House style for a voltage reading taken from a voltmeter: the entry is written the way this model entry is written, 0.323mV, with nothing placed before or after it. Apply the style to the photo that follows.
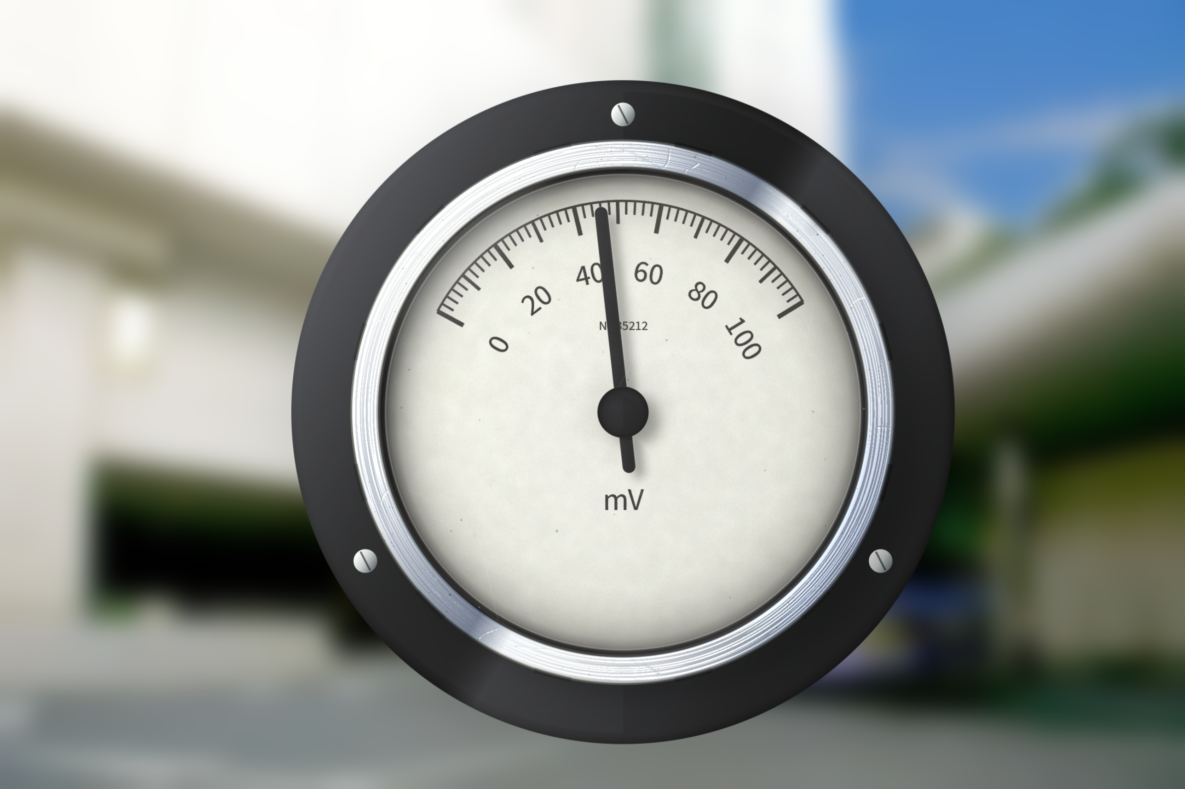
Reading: 46mV
